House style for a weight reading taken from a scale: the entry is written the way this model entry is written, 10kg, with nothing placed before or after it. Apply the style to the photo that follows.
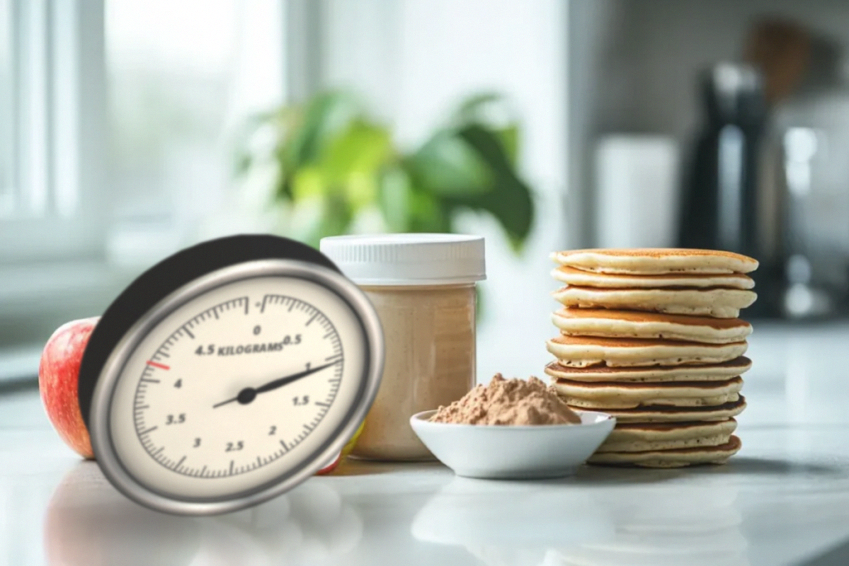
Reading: 1kg
